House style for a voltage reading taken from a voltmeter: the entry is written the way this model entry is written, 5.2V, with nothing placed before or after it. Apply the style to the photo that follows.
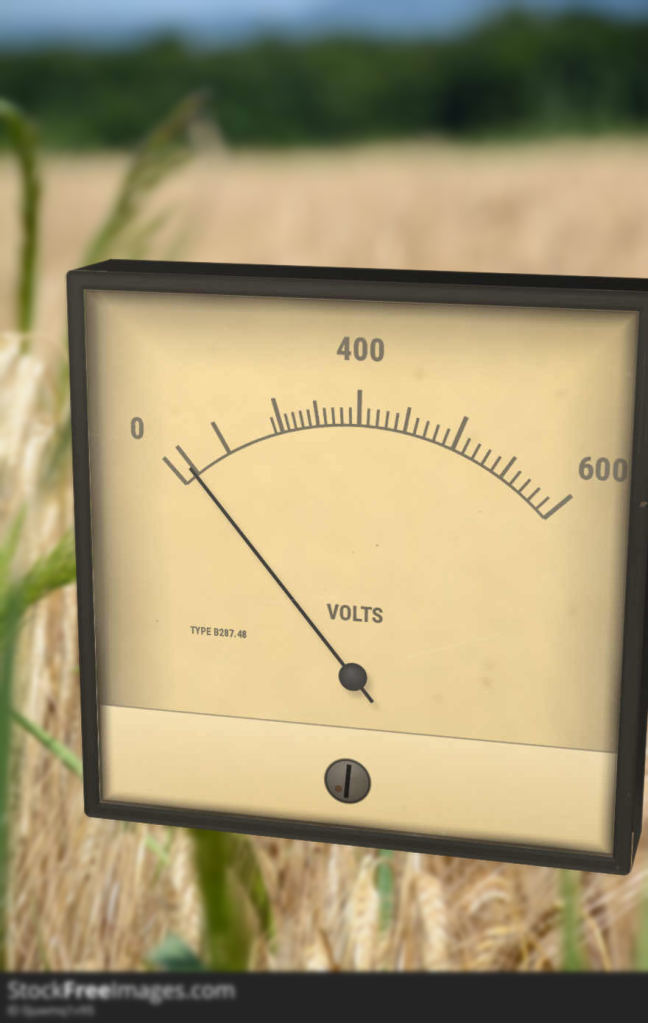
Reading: 100V
